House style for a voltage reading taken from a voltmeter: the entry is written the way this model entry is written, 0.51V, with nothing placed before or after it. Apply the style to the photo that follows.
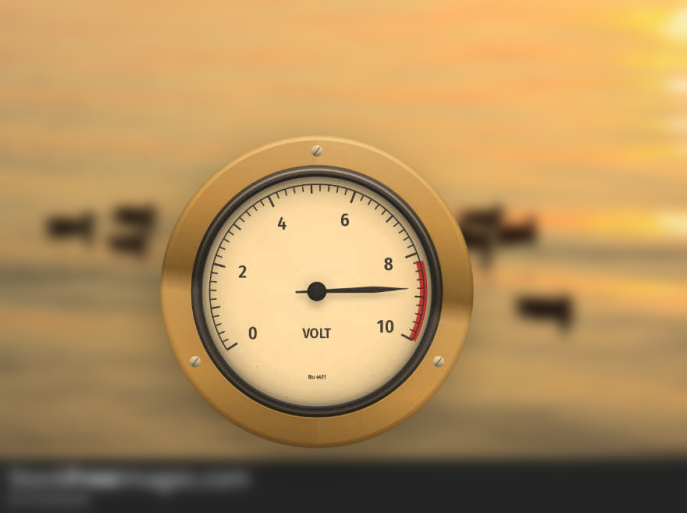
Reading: 8.8V
